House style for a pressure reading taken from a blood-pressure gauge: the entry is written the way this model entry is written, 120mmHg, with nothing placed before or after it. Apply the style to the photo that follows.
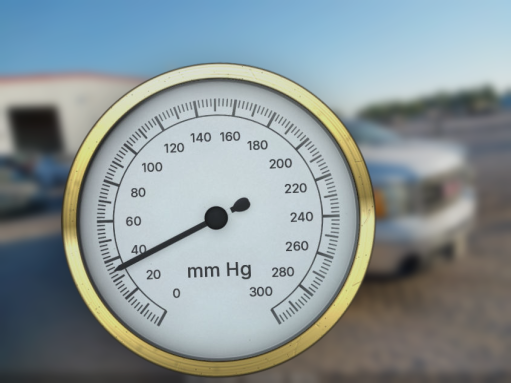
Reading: 34mmHg
